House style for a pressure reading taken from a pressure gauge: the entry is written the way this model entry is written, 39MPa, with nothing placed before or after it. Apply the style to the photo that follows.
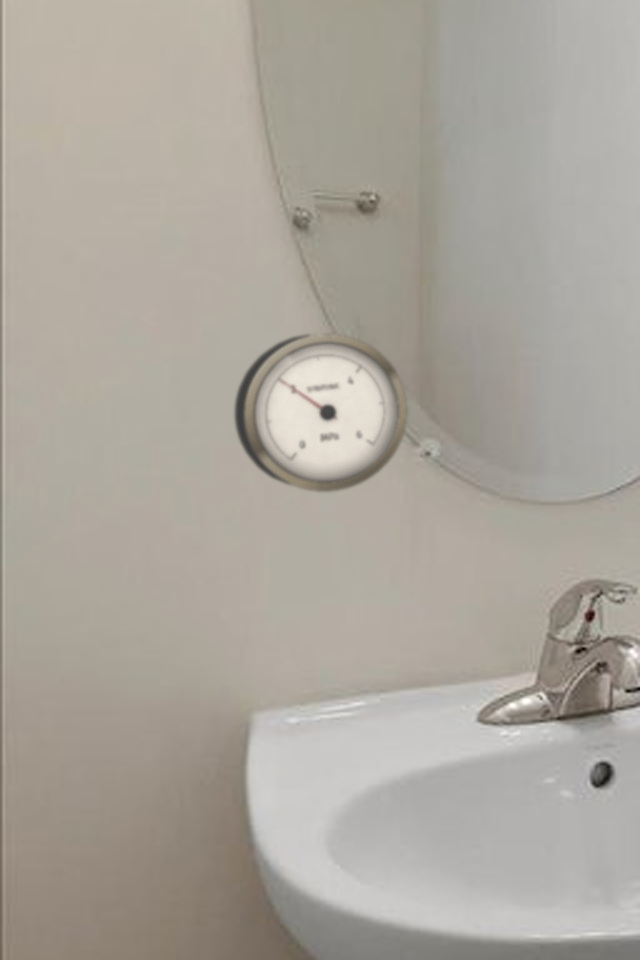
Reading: 2MPa
